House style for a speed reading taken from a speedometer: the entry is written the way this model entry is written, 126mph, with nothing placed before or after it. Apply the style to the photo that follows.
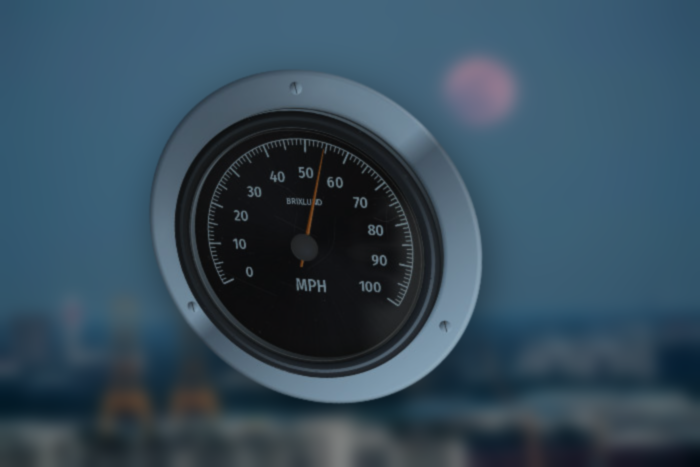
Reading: 55mph
